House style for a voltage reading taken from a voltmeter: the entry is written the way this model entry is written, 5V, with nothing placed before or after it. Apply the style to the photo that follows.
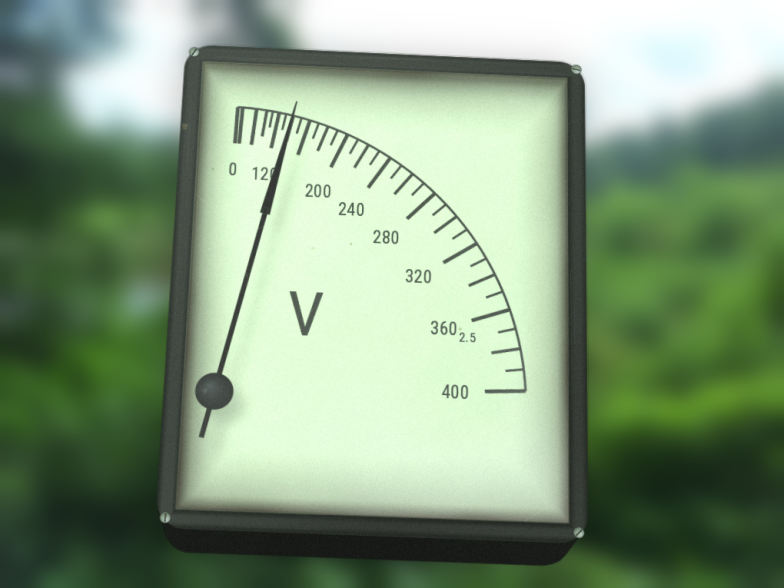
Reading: 140V
